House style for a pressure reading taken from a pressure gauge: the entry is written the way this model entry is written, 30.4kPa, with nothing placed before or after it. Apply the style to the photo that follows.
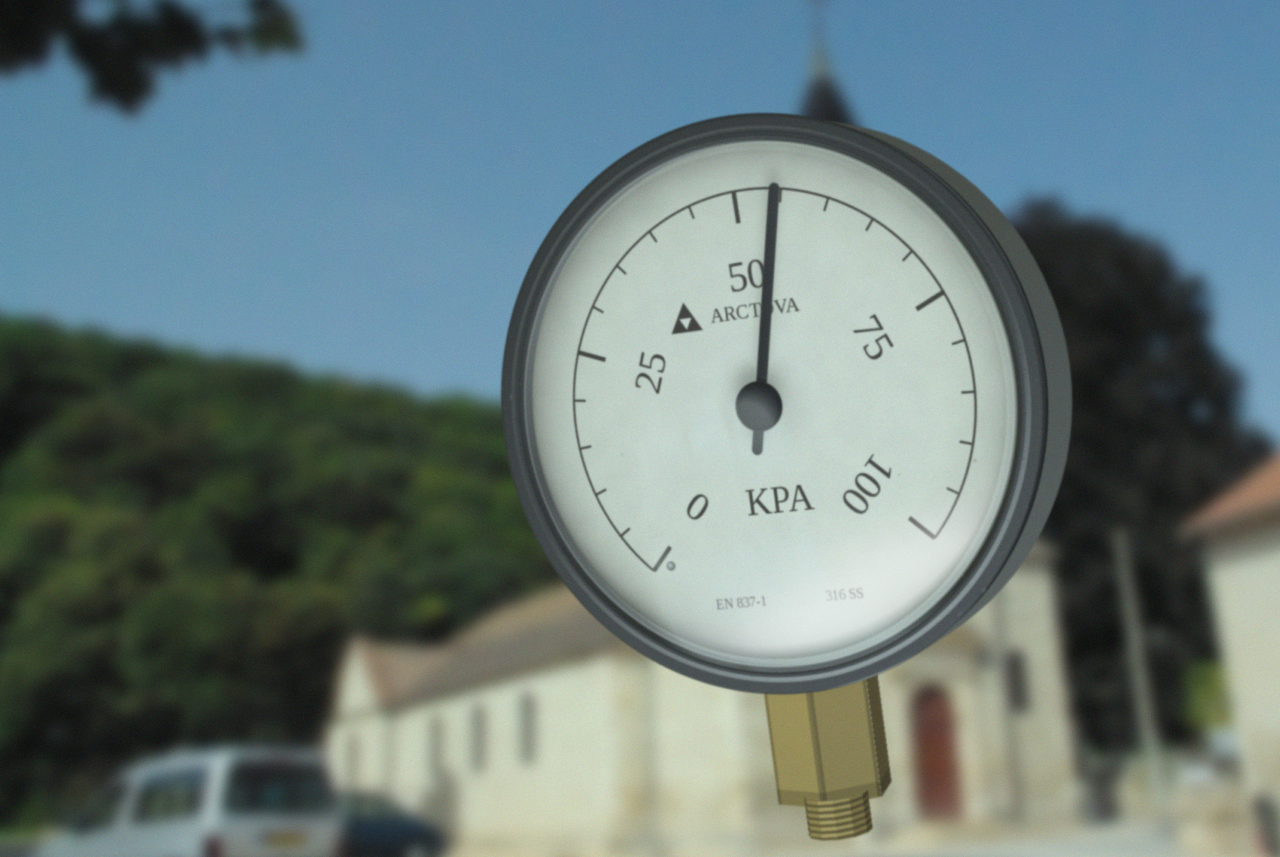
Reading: 55kPa
